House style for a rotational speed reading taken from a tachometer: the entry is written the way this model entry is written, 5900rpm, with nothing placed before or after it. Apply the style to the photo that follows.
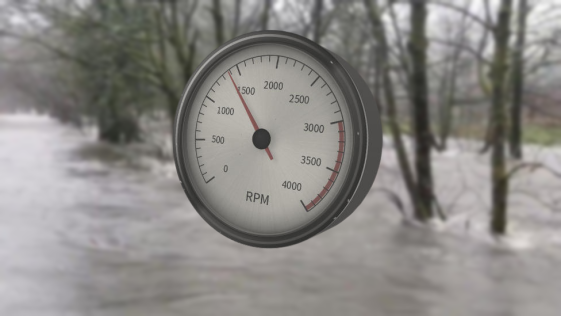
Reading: 1400rpm
